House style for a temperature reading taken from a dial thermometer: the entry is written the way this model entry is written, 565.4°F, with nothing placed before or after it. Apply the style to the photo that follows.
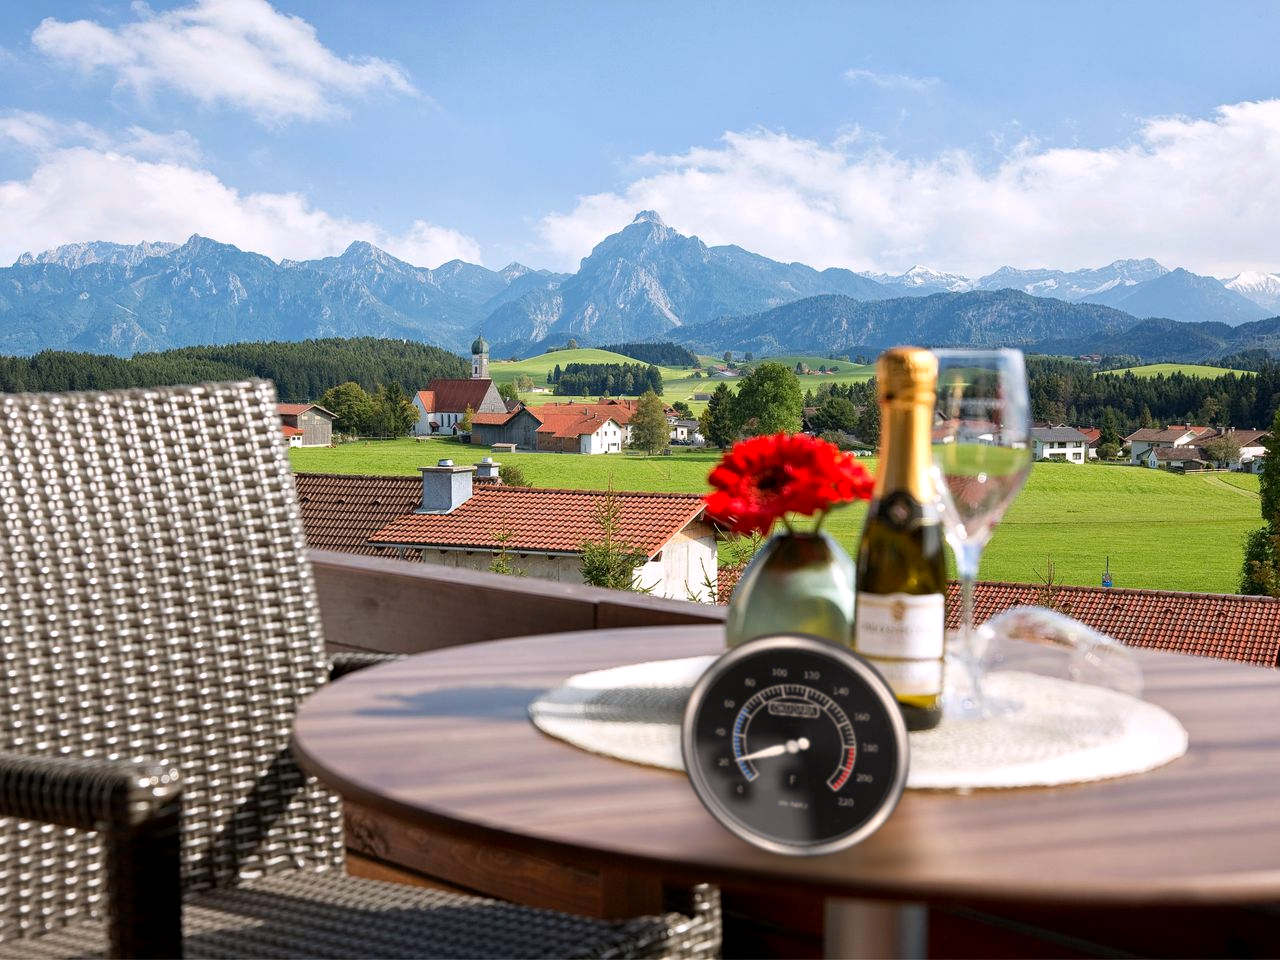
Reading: 20°F
